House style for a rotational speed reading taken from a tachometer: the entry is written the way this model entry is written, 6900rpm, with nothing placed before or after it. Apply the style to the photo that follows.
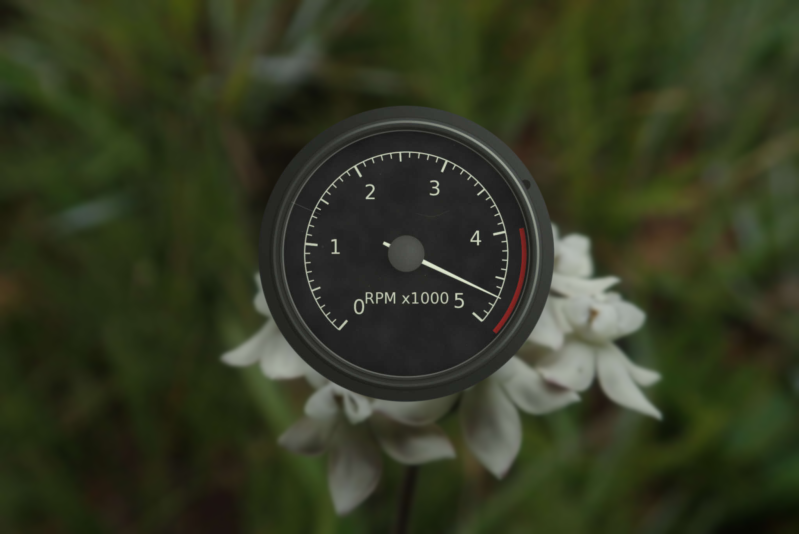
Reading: 4700rpm
